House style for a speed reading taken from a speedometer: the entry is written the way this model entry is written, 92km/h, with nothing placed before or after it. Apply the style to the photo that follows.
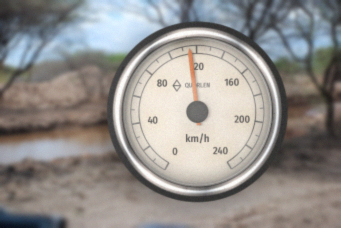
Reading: 115km/h
